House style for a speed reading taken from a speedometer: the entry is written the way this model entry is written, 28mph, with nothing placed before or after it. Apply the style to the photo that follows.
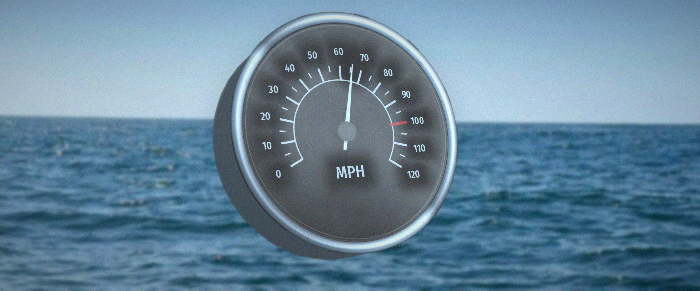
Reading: 65mph
